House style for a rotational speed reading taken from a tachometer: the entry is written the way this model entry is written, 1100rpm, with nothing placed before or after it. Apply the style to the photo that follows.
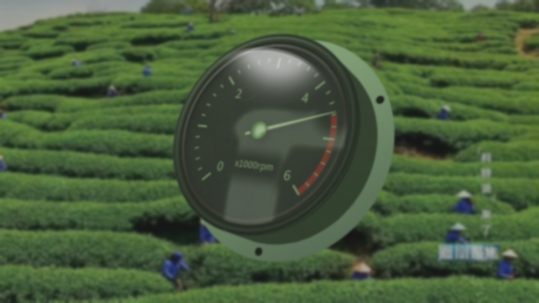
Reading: 4600rpm
